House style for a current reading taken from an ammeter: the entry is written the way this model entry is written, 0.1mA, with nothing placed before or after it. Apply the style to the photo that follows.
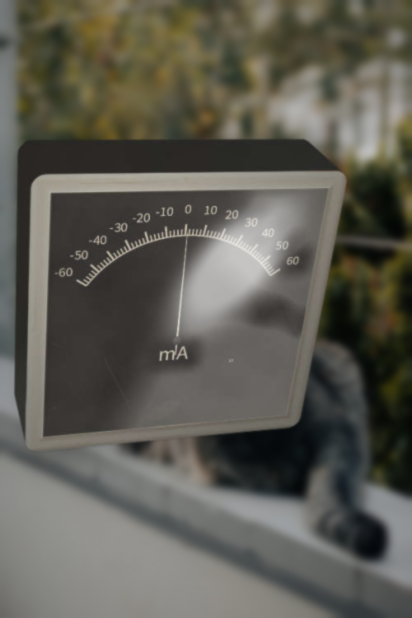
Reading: 0mA
